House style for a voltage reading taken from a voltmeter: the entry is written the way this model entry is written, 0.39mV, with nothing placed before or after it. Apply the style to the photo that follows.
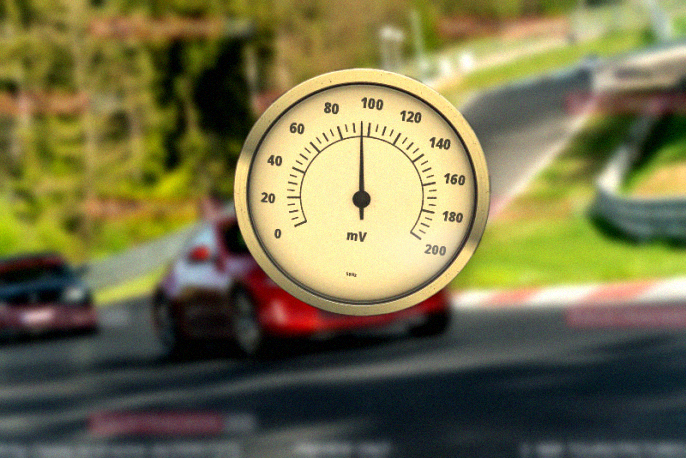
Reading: 95mV
